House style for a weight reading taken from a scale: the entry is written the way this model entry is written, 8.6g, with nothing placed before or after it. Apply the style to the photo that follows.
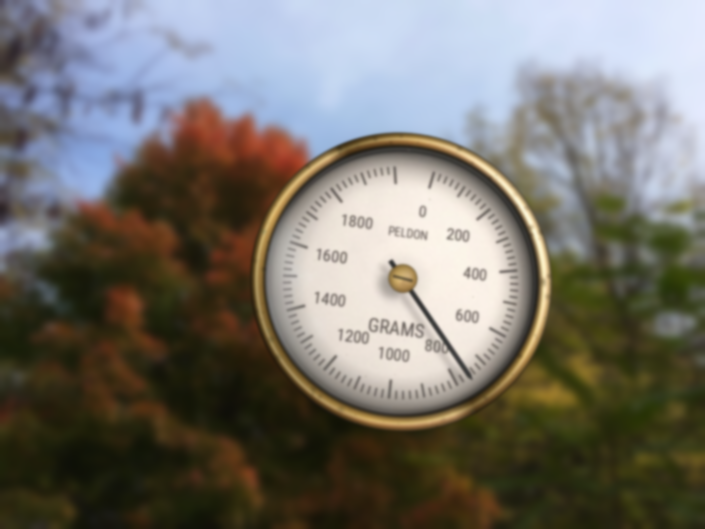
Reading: 760g
